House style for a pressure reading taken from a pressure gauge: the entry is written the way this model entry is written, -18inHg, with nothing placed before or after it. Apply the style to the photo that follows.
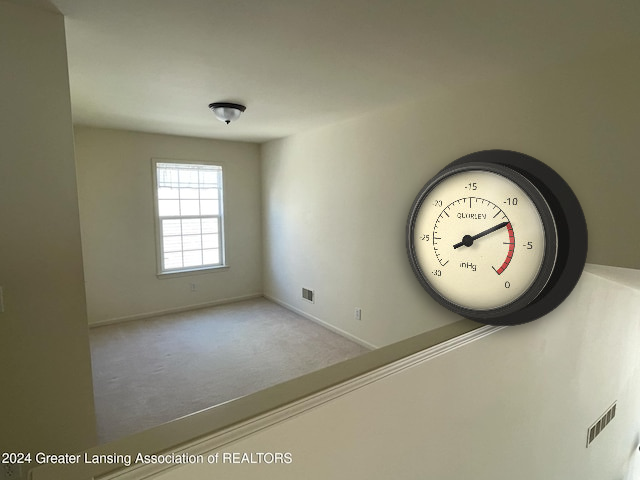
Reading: -8inHg
